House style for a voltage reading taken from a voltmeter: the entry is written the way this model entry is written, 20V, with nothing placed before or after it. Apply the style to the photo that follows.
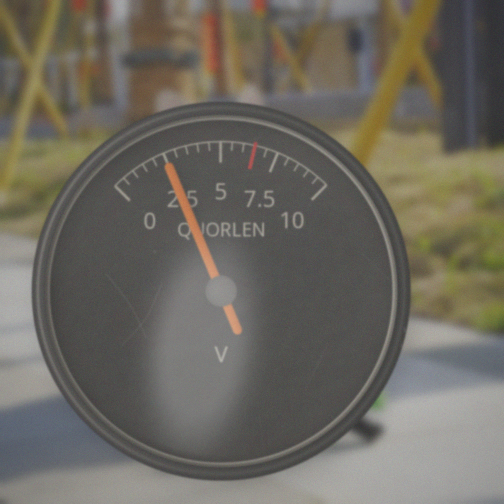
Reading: 2.5V
